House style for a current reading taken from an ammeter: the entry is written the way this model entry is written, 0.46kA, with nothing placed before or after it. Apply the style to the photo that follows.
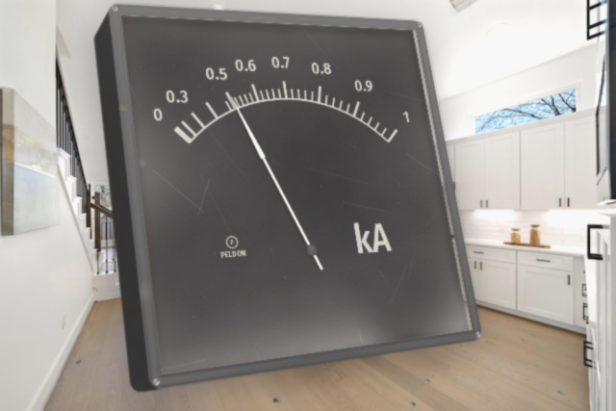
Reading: 0.5kA
